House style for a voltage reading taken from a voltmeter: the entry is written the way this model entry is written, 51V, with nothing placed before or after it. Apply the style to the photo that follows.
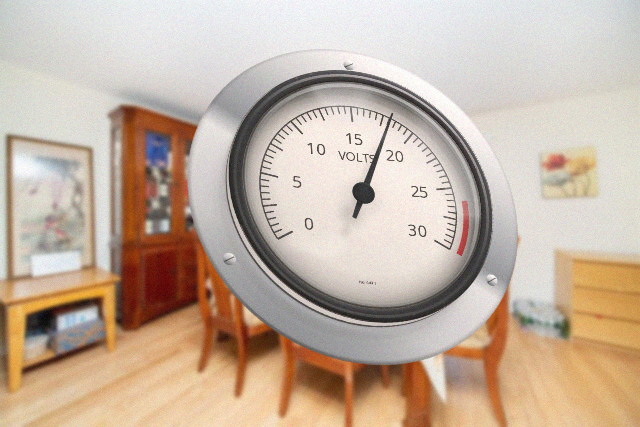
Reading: 18V
